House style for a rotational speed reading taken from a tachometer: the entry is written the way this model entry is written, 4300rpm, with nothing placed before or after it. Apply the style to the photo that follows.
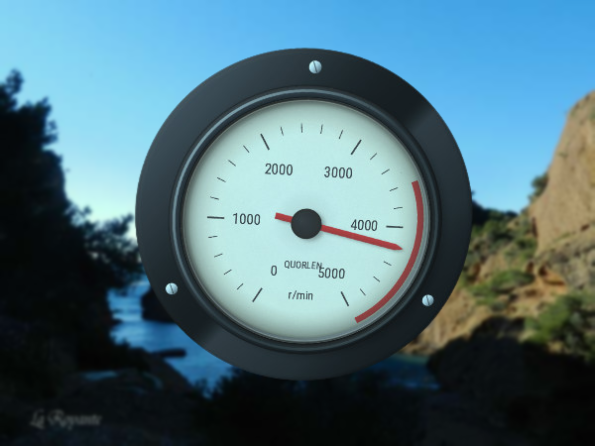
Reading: 4200rpm
